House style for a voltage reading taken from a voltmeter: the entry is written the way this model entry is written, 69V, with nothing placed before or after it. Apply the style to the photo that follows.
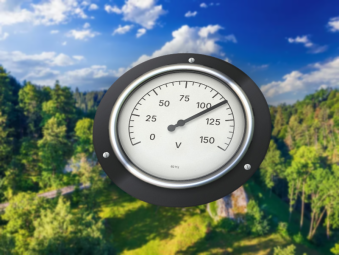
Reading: 110V
